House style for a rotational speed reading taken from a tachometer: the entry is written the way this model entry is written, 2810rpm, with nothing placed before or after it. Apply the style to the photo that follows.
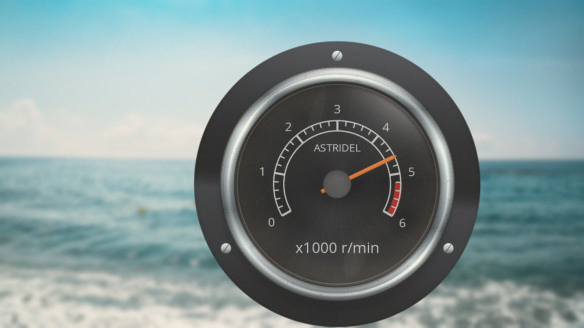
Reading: 4600rpm
